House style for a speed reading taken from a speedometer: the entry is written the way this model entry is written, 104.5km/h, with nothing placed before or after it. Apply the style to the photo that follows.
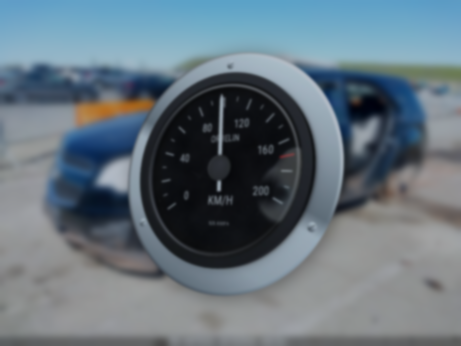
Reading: 100km/h
